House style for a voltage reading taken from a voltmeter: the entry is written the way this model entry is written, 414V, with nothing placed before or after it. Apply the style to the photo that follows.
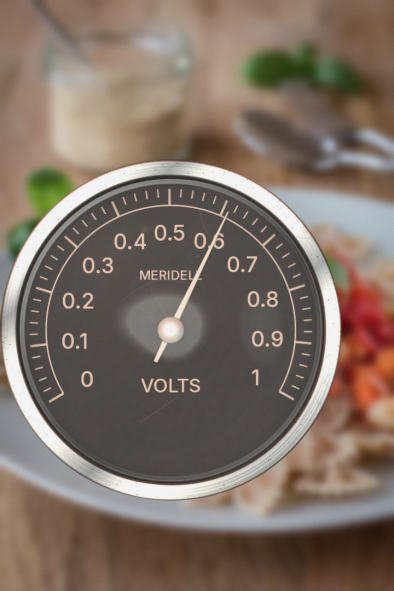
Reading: 0.61V
